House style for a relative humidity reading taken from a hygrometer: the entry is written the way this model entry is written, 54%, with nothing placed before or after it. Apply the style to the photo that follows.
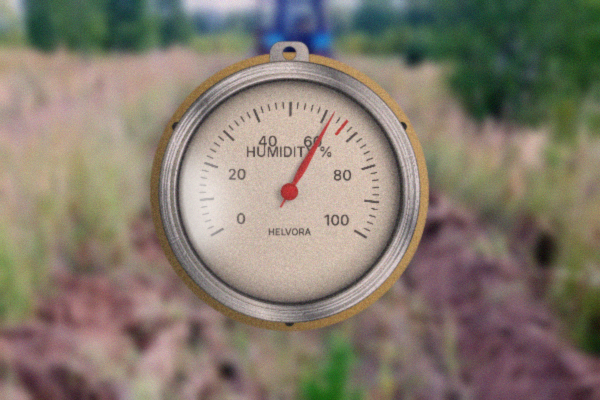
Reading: 62%
